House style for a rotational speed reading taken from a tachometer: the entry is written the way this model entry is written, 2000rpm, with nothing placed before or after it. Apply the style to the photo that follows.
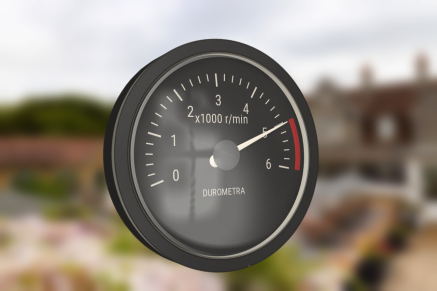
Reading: 5000rpm
